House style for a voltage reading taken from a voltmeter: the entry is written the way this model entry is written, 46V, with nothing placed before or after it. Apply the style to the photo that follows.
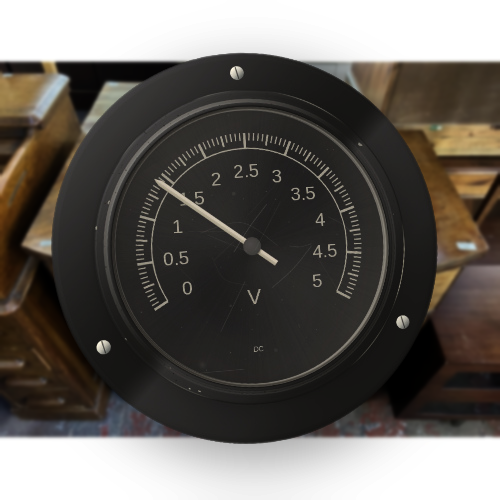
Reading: 1.4V
